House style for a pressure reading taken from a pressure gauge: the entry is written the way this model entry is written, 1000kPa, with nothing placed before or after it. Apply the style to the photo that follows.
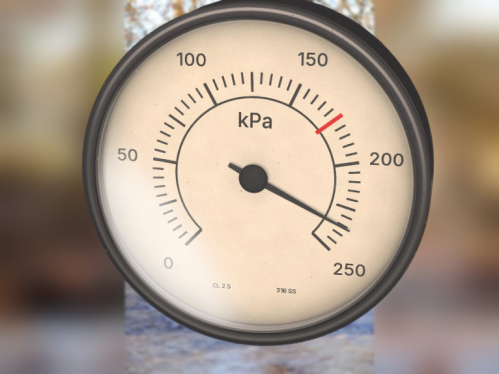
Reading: 235kPa
